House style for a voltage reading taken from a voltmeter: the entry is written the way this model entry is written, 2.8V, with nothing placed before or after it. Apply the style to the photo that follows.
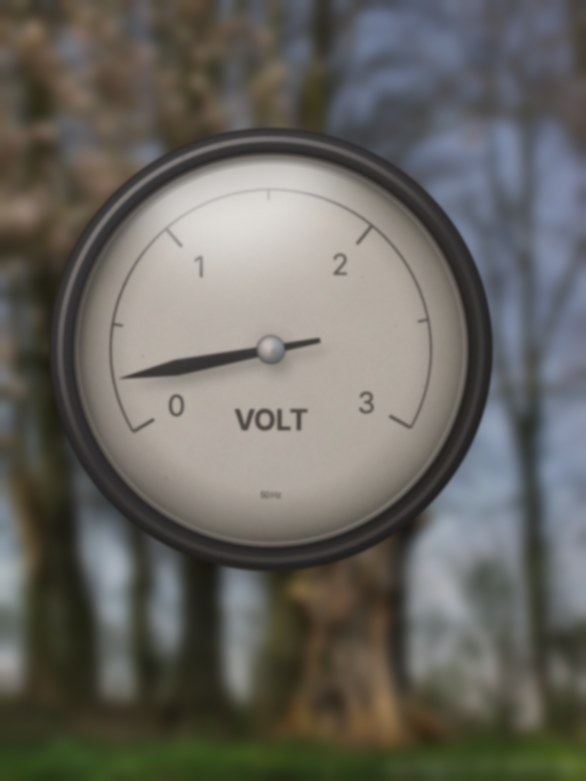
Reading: 0.25V
